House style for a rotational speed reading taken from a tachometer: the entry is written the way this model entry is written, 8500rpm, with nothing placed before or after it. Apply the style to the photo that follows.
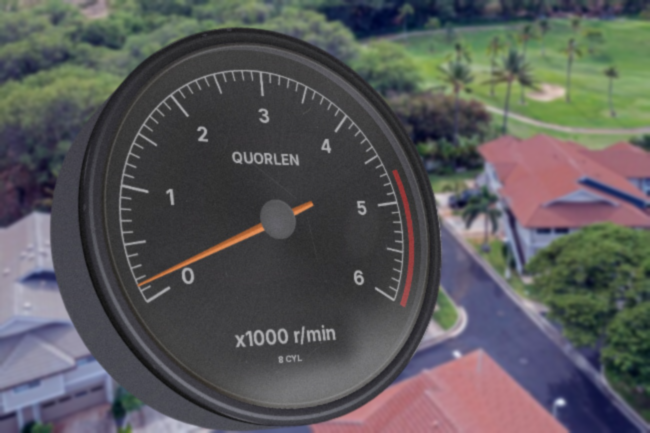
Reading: 150rpm
